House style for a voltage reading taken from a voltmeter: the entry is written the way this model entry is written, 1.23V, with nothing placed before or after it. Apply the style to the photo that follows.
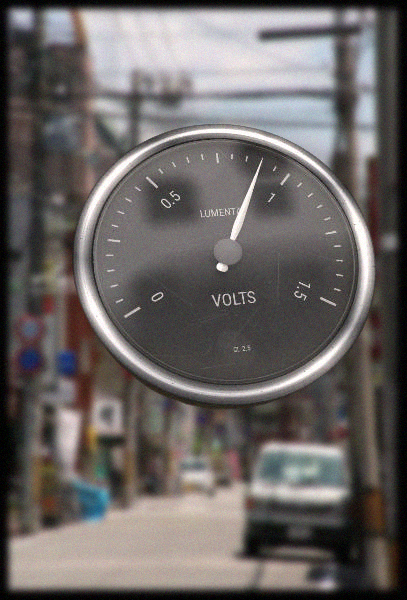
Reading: 0.9V
